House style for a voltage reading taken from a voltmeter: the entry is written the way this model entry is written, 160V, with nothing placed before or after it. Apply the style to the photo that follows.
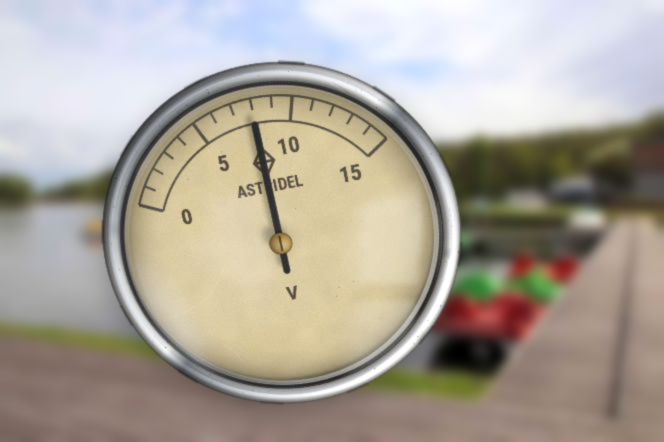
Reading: 8V
